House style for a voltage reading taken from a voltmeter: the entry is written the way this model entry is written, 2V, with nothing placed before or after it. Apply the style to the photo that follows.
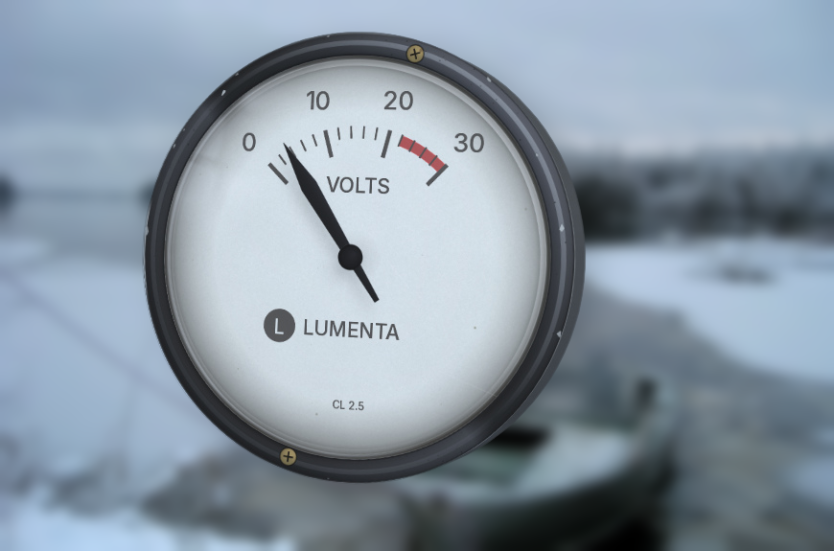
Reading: 4V
